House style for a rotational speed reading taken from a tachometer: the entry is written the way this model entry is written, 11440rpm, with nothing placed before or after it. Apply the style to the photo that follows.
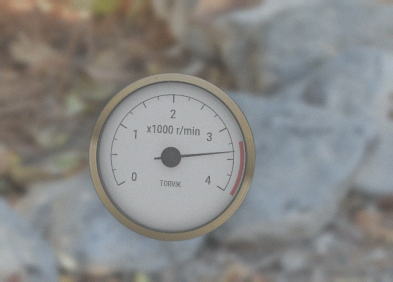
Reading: 3375rpm
